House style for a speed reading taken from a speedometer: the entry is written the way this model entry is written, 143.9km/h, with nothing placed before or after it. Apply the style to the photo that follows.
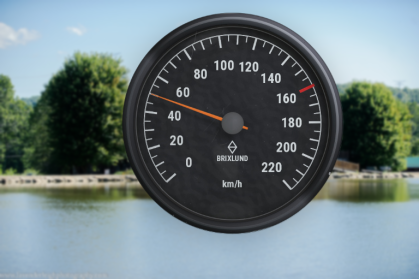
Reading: 50km/h
